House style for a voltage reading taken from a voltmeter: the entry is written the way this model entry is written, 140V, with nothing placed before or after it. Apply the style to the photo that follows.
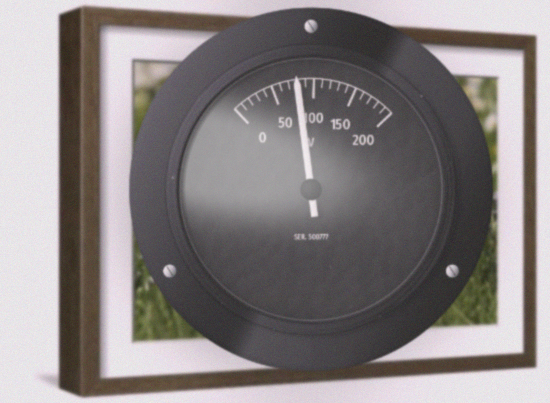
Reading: 80V
